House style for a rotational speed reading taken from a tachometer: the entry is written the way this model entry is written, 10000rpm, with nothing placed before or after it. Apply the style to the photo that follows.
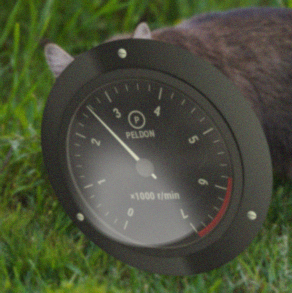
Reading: 2600rpm
